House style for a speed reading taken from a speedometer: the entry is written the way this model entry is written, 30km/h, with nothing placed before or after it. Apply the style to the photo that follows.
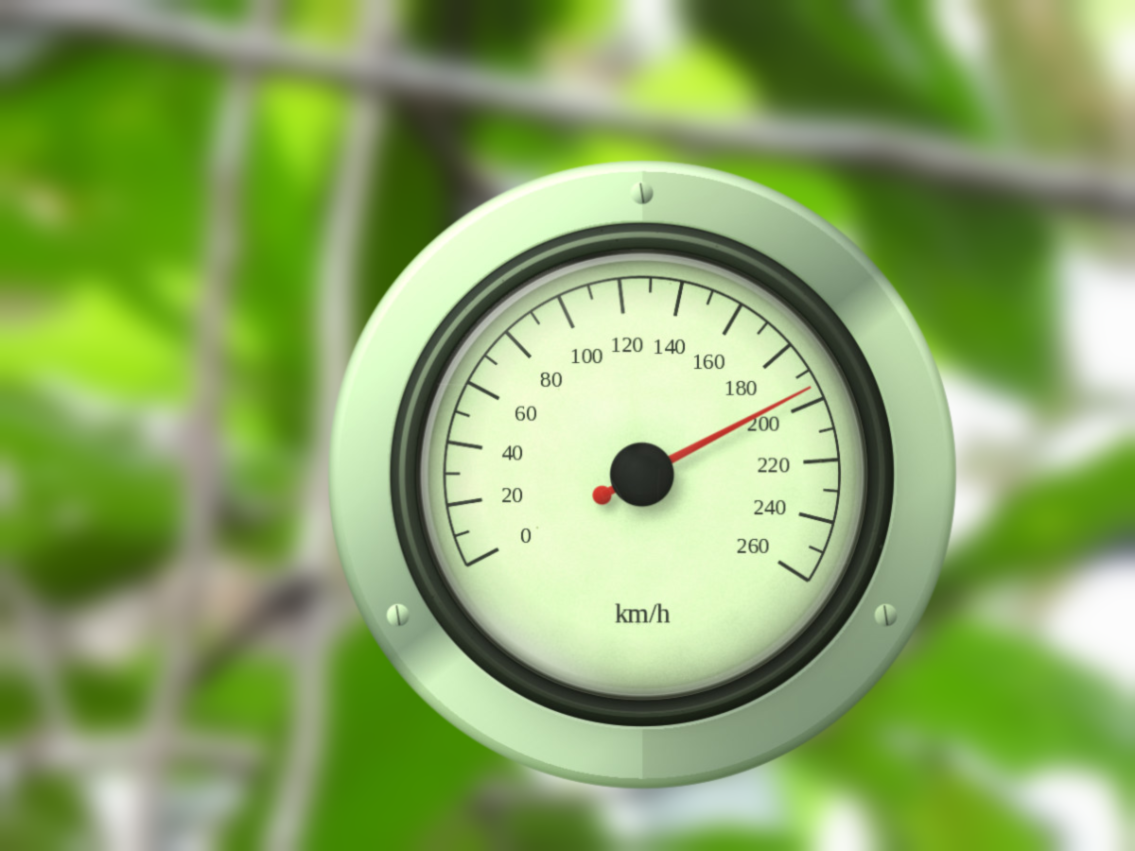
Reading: 195km/h
